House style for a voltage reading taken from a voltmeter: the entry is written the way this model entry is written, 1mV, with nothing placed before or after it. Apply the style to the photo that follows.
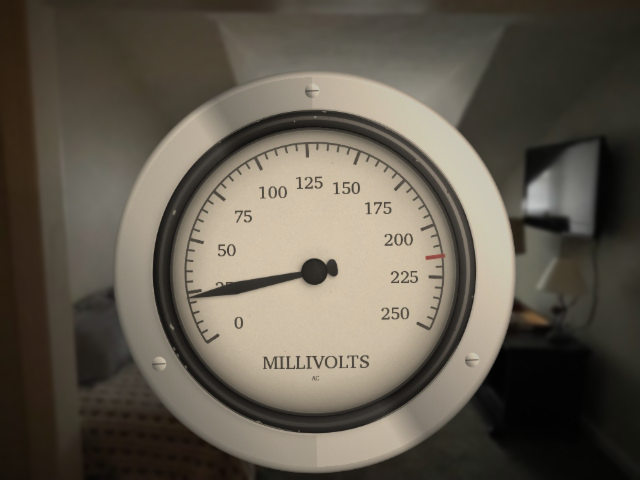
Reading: 22.5mV
